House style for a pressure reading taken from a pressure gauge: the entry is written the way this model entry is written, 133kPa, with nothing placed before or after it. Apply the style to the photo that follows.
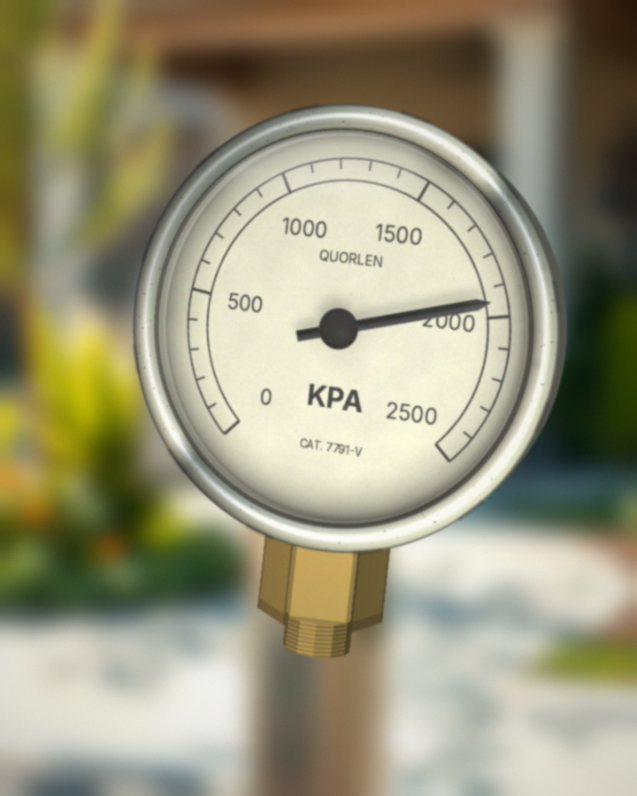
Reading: 1950kPa
